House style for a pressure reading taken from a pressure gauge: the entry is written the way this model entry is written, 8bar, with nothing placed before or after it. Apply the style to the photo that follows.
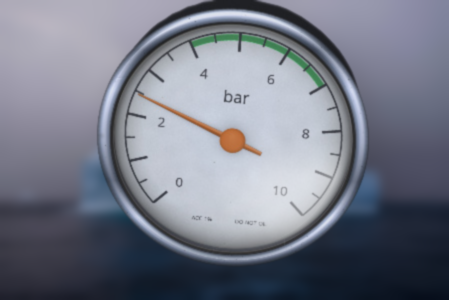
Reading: 2.5bar
